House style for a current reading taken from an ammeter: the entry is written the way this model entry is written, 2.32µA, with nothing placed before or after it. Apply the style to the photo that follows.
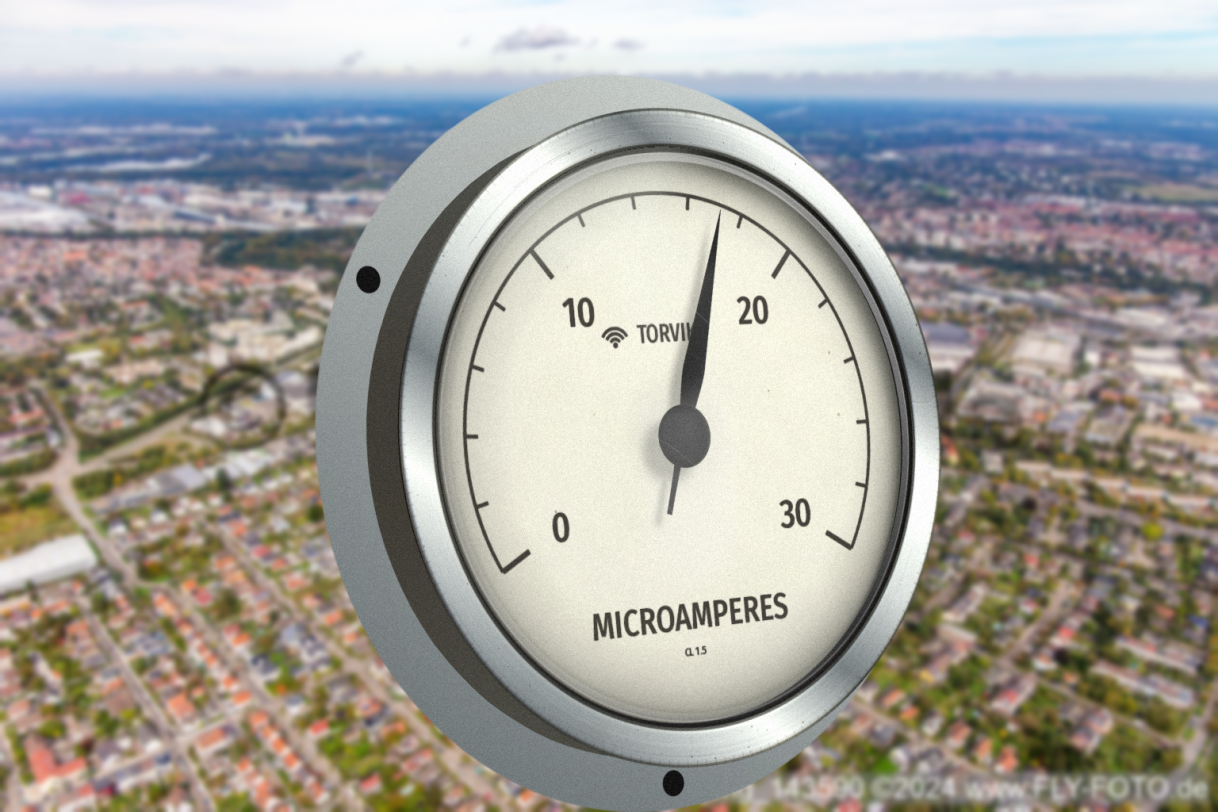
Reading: 17µA
